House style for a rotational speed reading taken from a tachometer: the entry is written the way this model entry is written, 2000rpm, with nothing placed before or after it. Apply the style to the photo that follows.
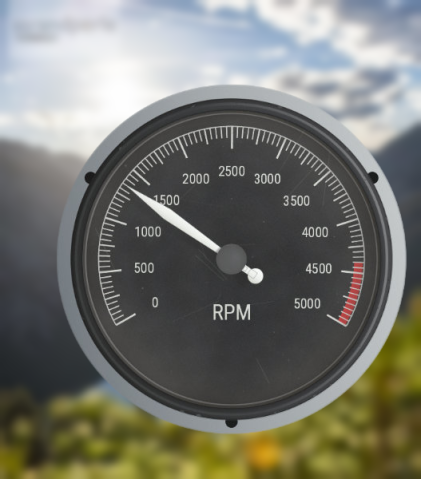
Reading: 1350rpm
